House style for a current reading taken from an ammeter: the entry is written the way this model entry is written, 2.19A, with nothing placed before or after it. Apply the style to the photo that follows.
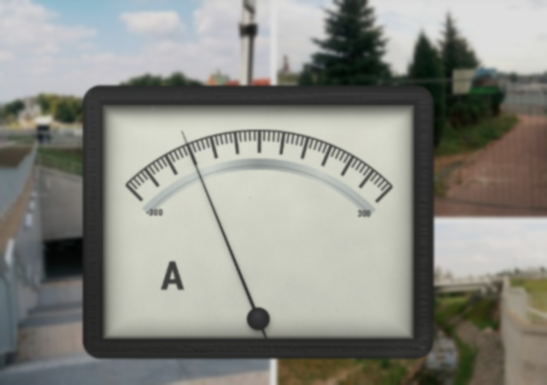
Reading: -150A
